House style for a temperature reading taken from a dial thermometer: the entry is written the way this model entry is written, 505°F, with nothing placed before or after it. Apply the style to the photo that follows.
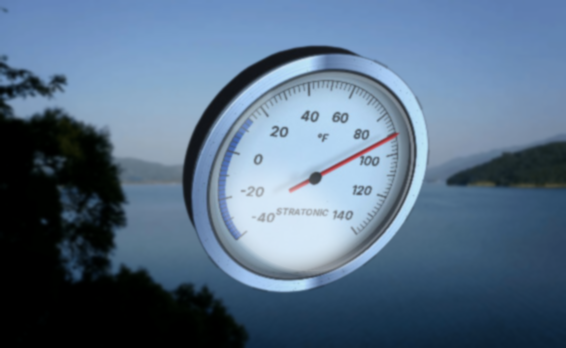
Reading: 90°F
